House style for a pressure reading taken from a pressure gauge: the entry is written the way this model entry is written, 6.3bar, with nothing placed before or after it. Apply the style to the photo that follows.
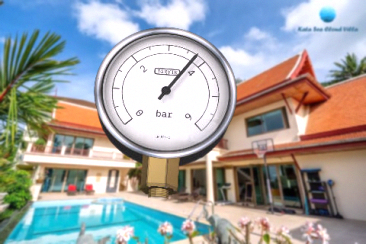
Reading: 3.75bar
